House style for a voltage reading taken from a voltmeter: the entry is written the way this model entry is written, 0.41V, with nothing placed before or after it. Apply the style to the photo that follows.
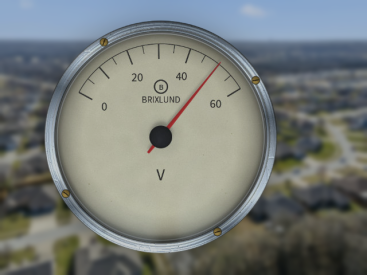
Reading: 50V
